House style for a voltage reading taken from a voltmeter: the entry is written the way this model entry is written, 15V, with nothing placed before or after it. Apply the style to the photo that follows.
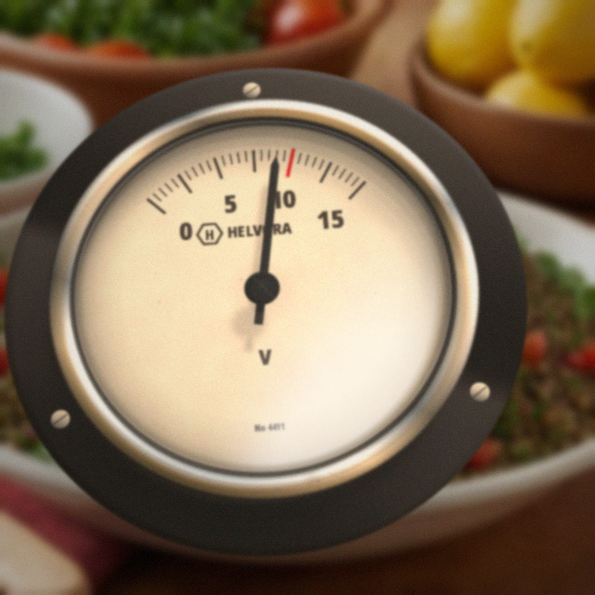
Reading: 9V
